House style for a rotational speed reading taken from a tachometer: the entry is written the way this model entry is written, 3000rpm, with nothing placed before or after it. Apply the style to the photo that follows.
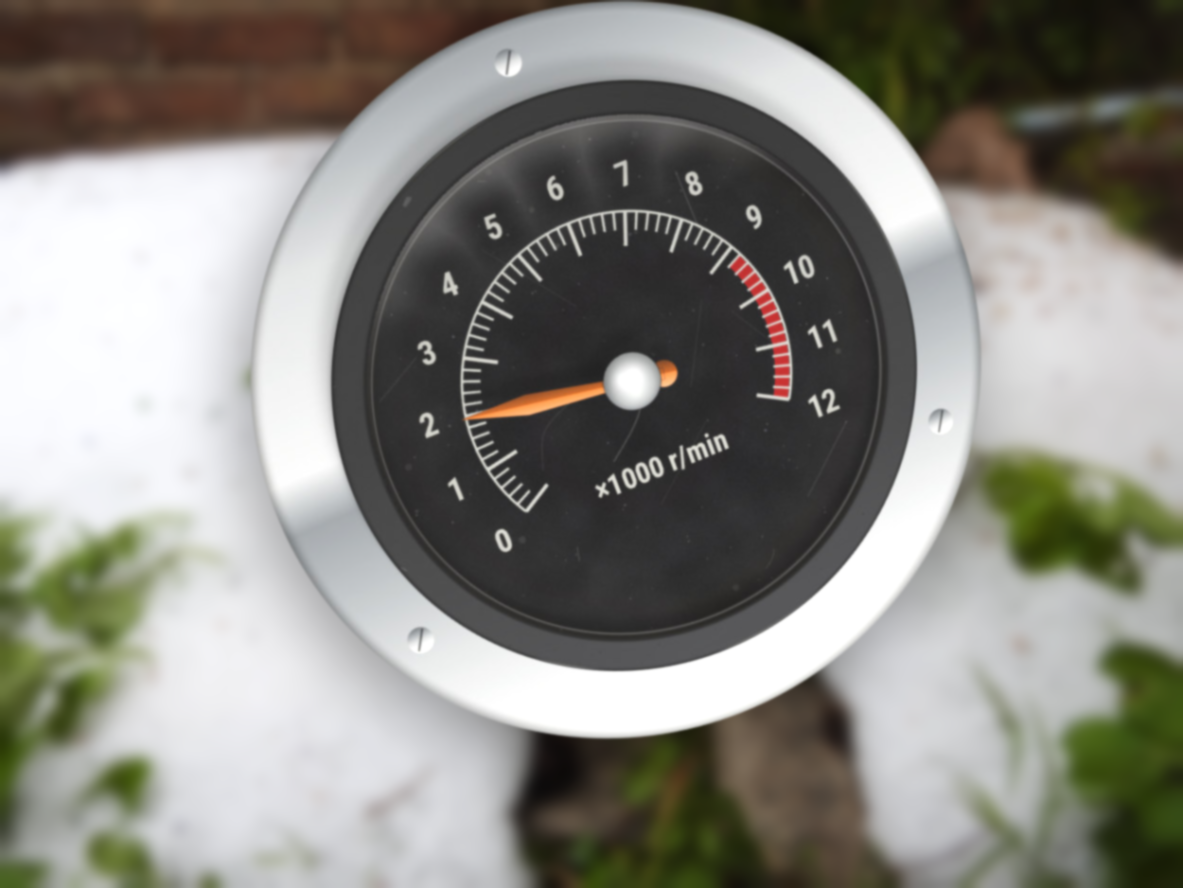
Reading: 2000rpm
